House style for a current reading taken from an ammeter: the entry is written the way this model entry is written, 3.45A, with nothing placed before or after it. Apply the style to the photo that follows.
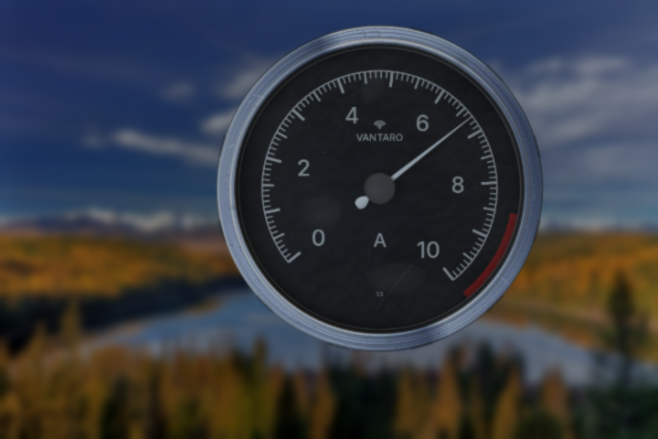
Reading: 6.7A
